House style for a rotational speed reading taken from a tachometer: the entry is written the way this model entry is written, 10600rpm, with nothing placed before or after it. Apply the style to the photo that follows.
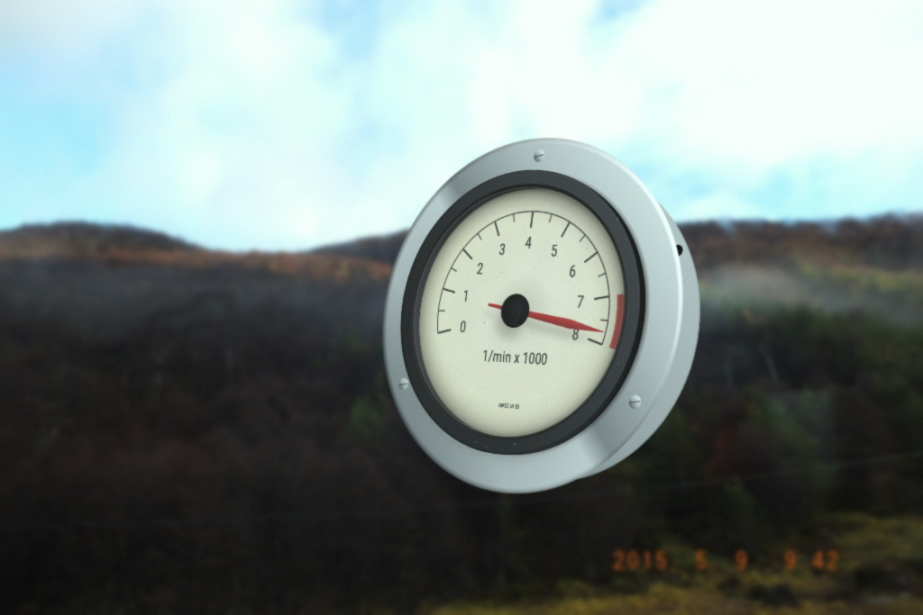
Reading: 7750rpm
